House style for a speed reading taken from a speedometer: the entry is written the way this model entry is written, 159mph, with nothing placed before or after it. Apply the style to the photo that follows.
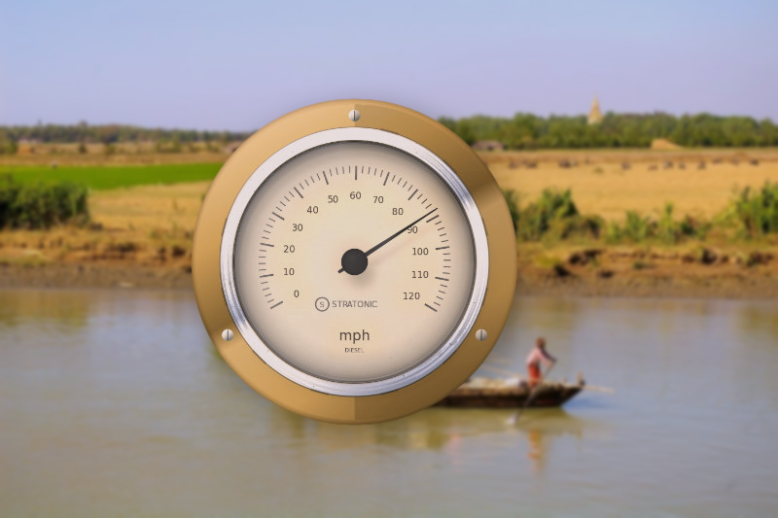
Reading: 88mph
